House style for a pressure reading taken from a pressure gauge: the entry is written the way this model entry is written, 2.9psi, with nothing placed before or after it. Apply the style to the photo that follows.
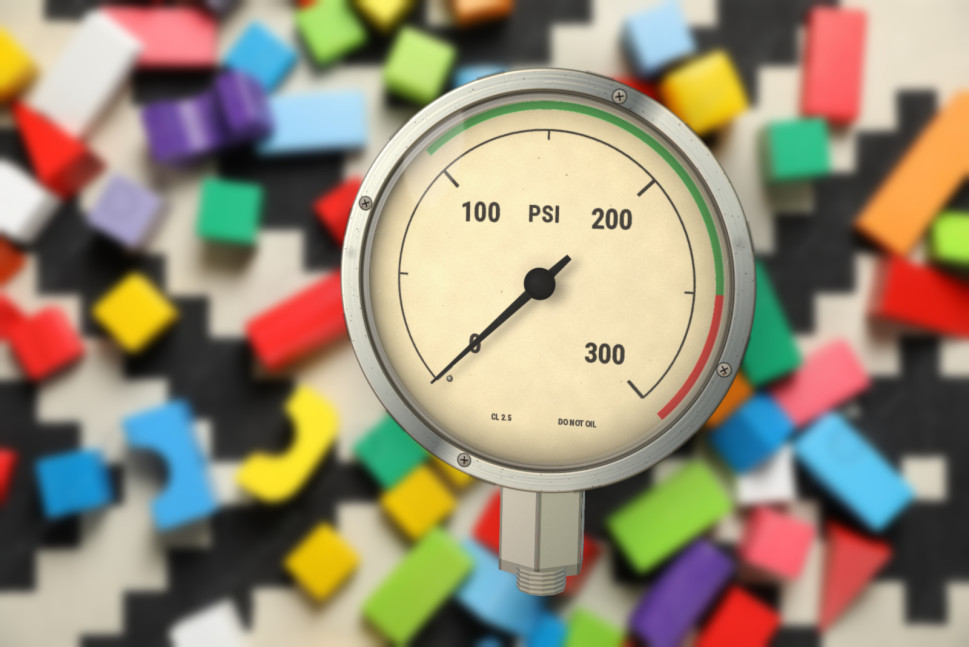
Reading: 0psi
